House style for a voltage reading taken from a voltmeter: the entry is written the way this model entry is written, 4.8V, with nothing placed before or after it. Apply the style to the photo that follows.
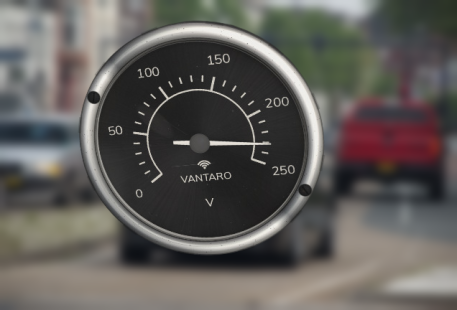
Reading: 230V
